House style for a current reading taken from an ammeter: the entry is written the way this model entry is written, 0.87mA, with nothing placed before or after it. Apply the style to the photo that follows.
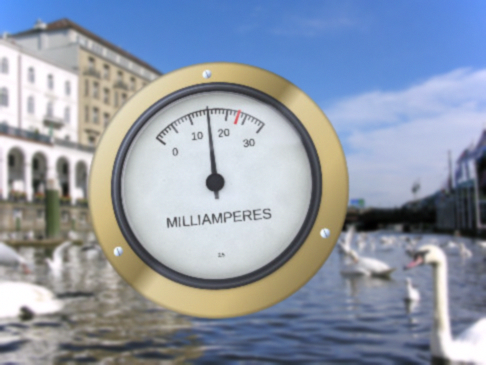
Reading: 15mA
